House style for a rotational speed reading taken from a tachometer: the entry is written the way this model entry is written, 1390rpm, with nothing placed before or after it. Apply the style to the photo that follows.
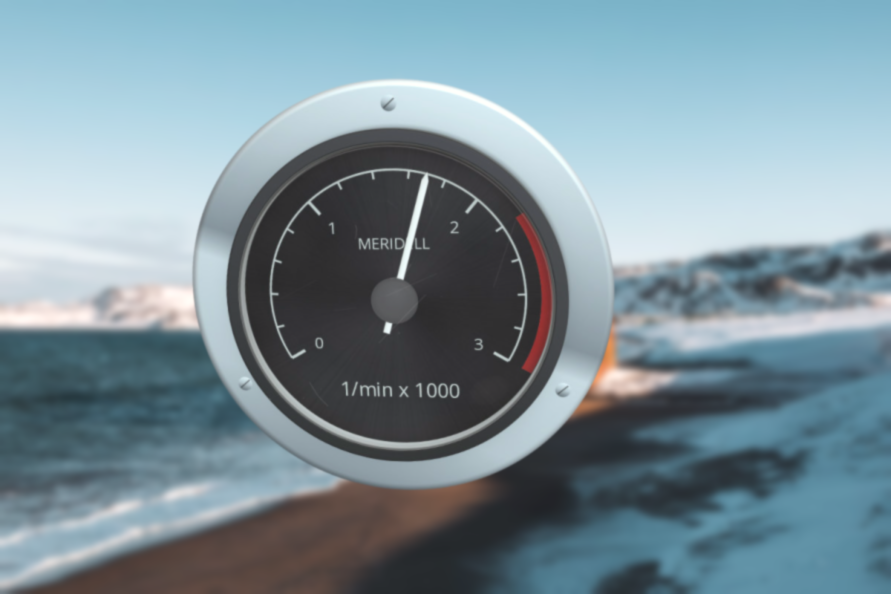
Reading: 1700rpm
